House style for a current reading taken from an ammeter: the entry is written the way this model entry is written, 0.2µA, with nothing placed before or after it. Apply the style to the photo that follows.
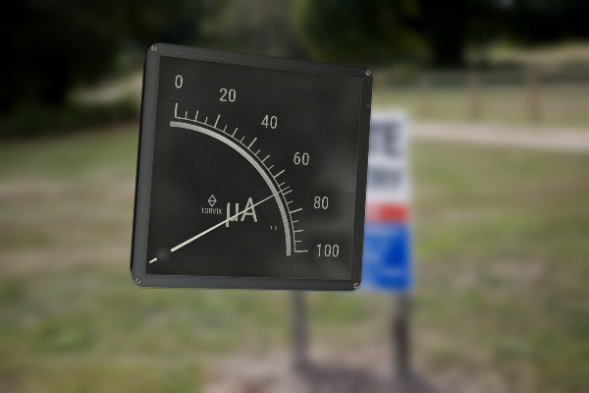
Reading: 67.5µA
